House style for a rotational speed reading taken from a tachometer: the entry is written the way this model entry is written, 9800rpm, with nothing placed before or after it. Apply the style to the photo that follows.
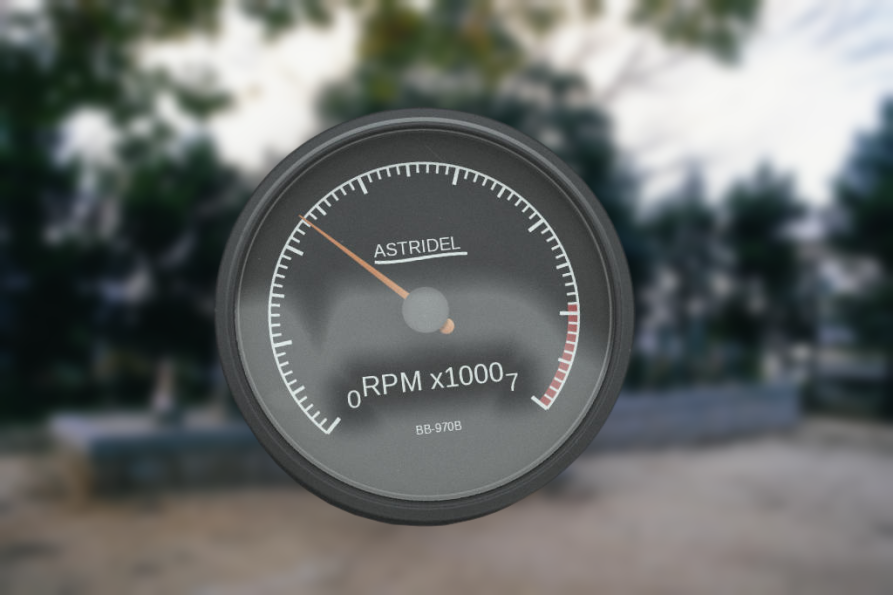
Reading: 2300rpm
